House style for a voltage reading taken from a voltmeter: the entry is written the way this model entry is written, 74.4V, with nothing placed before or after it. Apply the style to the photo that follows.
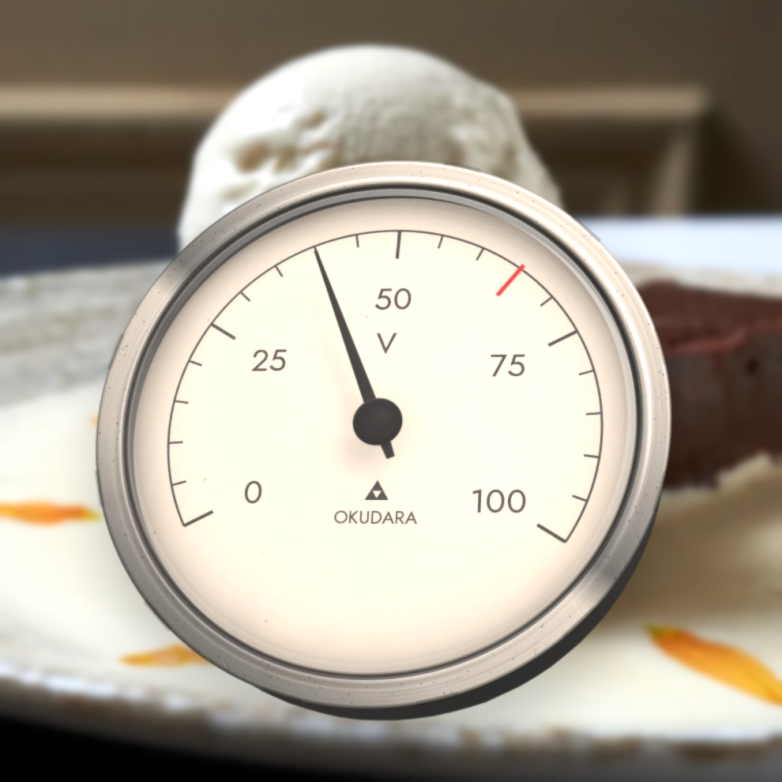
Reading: 40V
